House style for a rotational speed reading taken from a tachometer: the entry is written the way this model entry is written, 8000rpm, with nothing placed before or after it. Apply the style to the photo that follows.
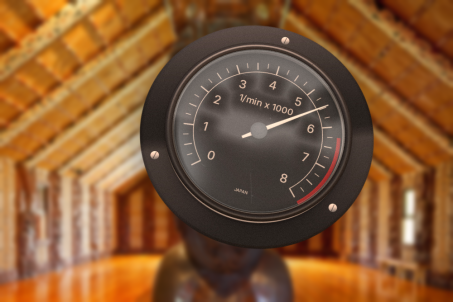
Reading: 5500rpm
